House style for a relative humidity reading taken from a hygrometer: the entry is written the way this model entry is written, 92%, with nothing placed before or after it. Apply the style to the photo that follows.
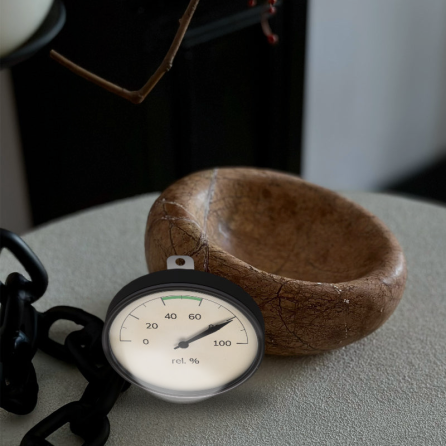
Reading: 80%
